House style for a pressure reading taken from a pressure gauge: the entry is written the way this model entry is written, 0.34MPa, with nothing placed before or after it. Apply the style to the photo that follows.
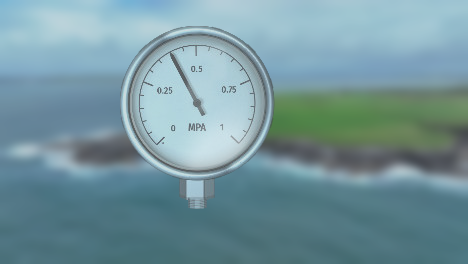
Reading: 0.4MPa
